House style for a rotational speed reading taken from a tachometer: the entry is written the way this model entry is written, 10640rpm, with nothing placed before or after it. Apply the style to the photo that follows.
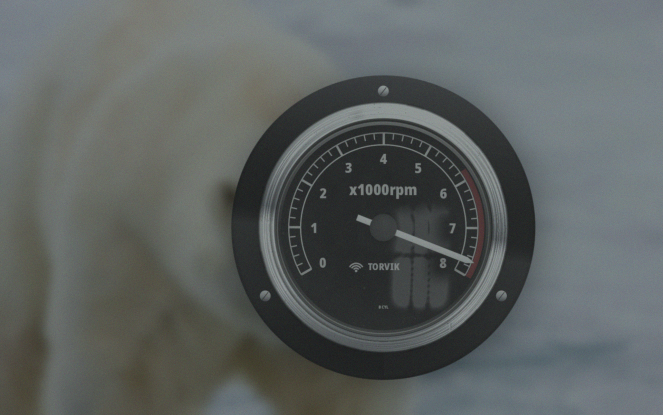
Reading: 7700rpm
